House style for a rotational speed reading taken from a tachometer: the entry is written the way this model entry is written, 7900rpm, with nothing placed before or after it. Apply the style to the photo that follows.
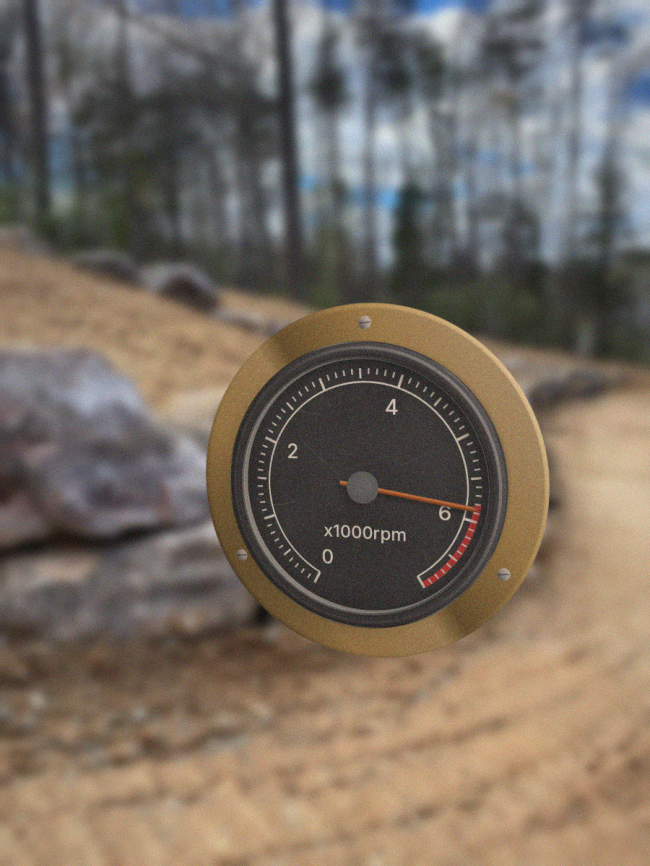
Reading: 5850rpm
